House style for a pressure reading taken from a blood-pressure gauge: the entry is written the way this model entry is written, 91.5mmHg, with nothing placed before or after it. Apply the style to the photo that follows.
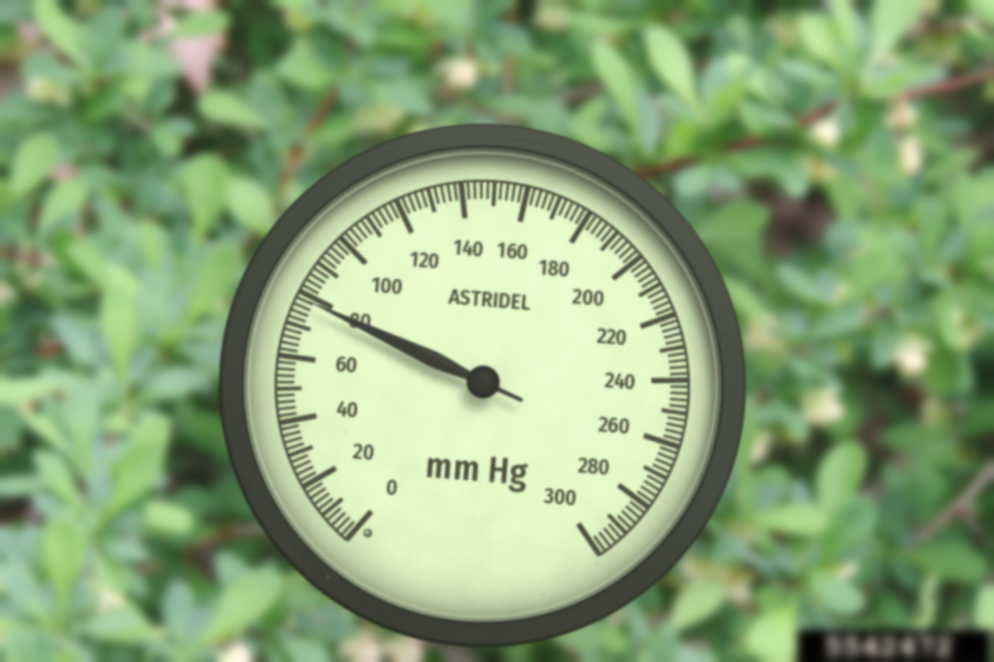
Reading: 78mmHg
